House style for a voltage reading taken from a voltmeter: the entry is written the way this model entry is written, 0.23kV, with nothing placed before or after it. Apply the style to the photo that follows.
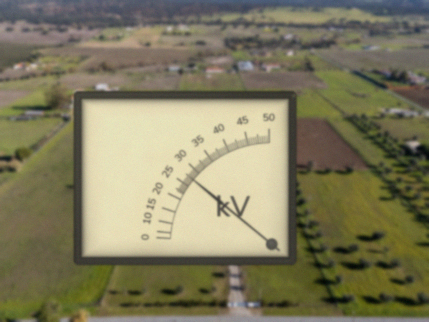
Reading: 27.5kV
